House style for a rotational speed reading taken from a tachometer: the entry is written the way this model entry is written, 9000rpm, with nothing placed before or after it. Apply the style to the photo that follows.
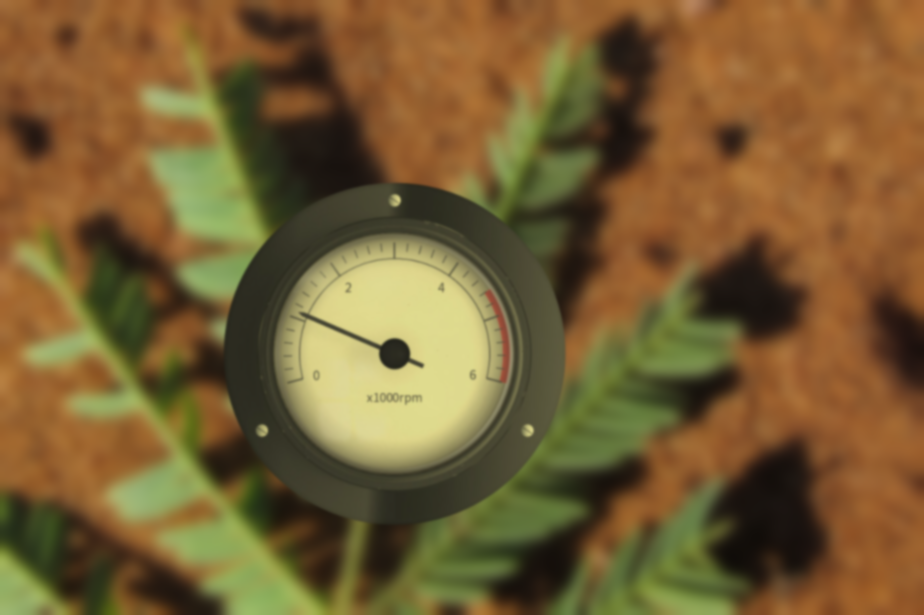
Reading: 1100rpm
